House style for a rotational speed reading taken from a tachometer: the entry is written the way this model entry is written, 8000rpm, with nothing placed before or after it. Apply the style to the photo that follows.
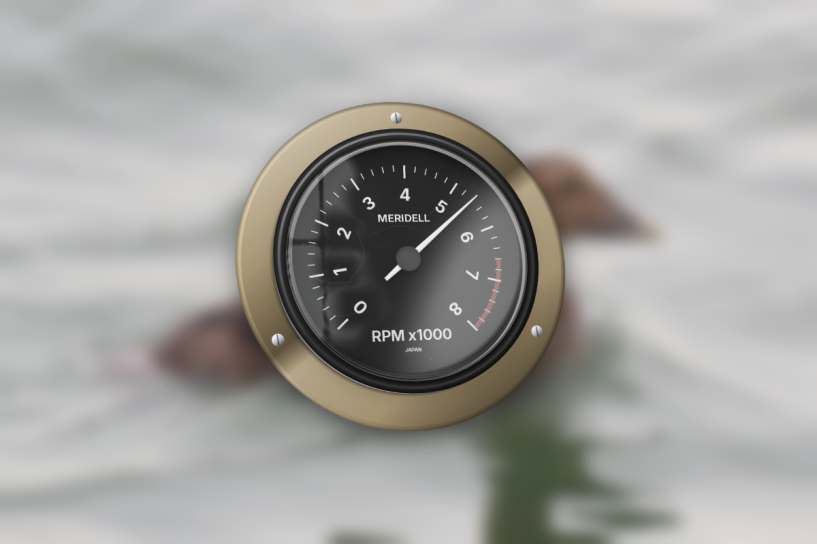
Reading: 5400rpm
